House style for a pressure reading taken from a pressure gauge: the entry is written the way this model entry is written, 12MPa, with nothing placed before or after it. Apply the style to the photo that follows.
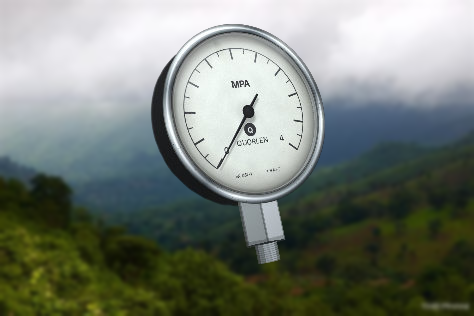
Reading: 0MPa
